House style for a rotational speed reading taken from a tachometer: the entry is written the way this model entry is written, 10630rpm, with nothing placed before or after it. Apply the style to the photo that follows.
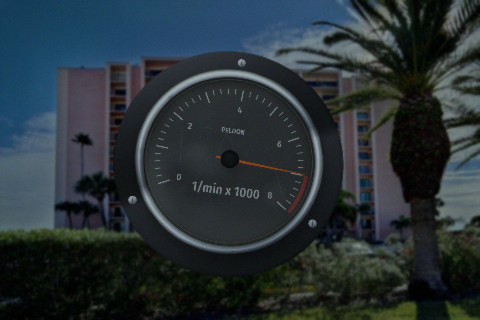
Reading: 7000rpm
